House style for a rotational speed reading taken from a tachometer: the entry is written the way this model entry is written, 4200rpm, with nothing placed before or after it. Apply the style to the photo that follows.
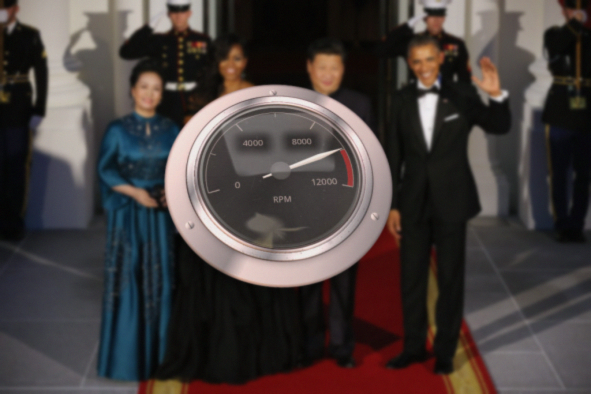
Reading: 10000rpm
